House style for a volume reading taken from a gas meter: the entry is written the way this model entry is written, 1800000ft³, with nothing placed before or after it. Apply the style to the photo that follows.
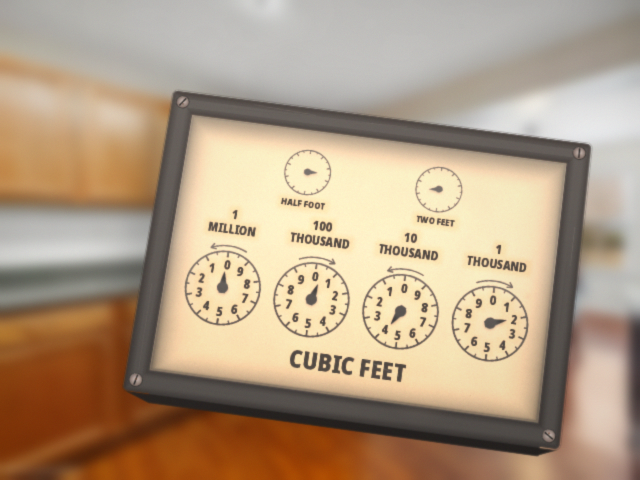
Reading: 4200ft³
